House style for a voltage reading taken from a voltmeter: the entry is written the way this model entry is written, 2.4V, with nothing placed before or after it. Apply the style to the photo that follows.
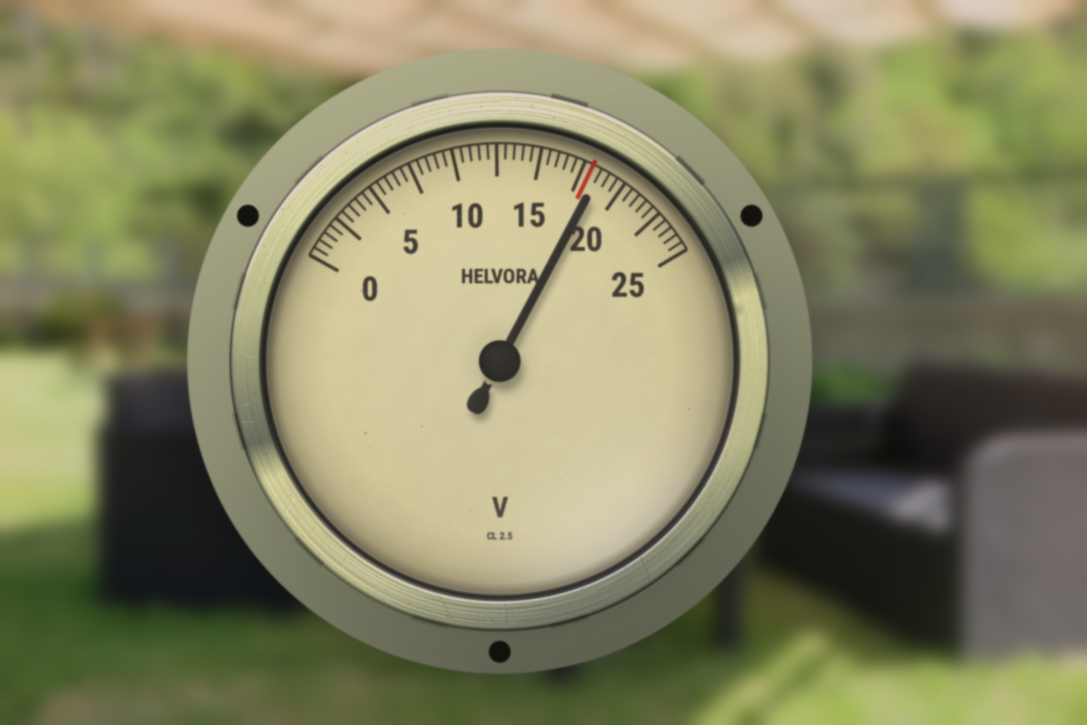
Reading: 18.5V
